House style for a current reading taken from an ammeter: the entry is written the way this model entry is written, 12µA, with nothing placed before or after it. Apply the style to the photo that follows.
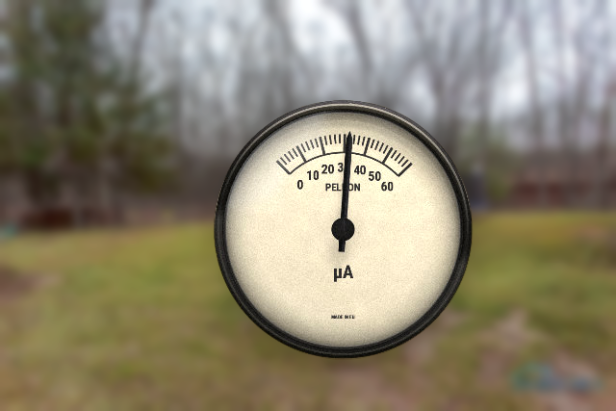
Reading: 32µA
